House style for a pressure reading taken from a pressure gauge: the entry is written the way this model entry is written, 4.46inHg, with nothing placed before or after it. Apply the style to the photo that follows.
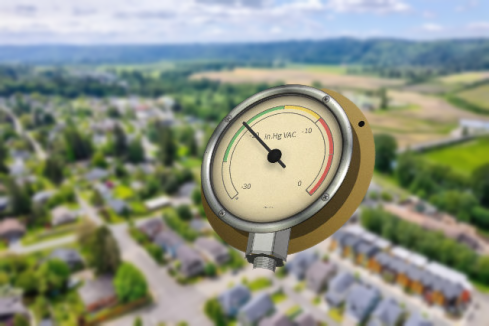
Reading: -20inHg
